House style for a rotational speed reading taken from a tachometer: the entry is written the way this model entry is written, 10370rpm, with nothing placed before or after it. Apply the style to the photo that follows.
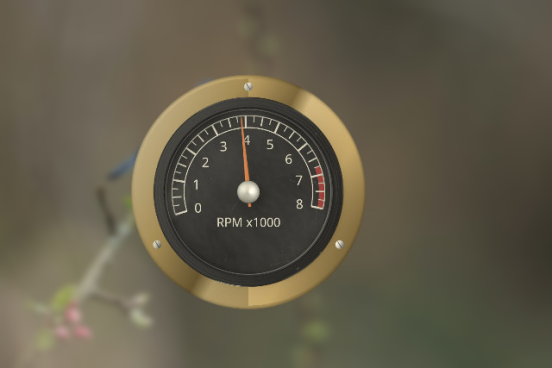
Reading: 3875rpm
